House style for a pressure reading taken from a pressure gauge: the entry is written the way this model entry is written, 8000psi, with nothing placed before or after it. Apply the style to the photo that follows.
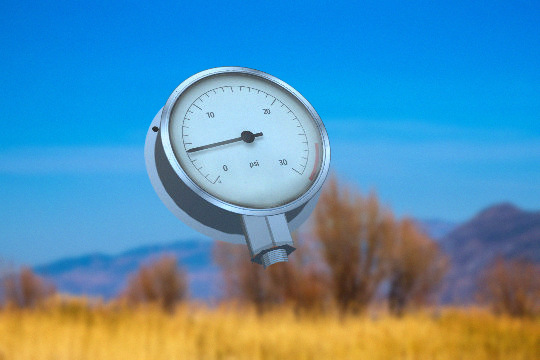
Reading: 4psi
